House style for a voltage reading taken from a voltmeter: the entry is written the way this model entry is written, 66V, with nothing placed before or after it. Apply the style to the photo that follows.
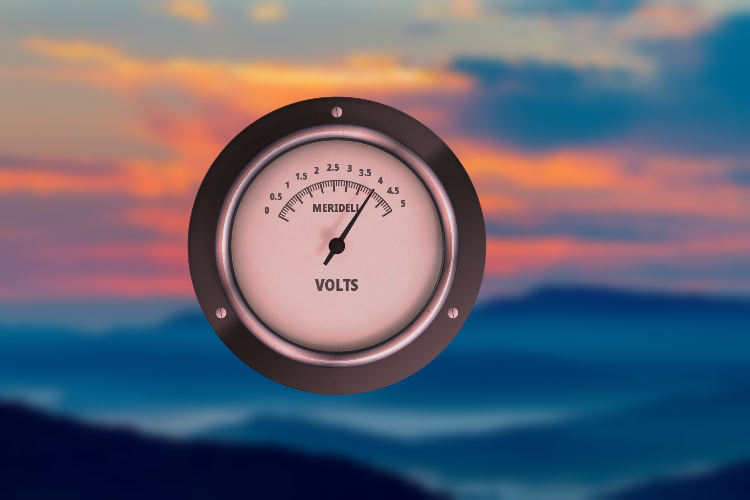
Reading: 4V
